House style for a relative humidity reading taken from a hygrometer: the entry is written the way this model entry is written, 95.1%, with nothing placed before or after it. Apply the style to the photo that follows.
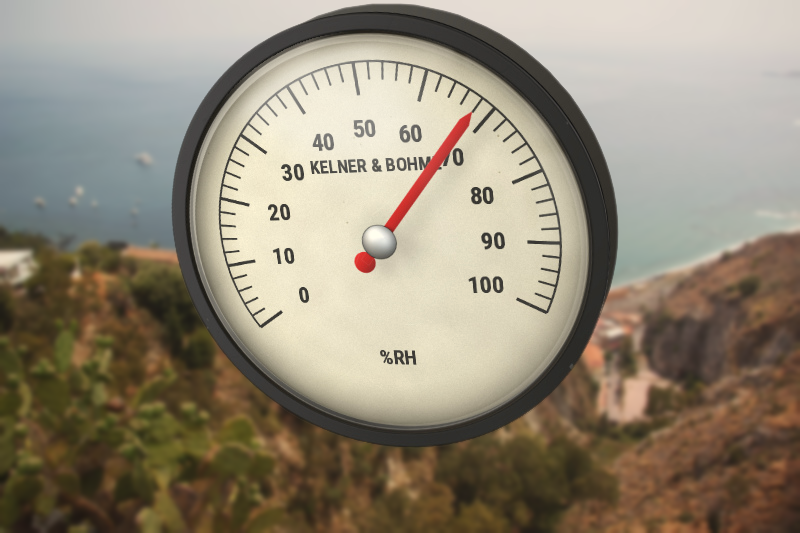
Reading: 68%
